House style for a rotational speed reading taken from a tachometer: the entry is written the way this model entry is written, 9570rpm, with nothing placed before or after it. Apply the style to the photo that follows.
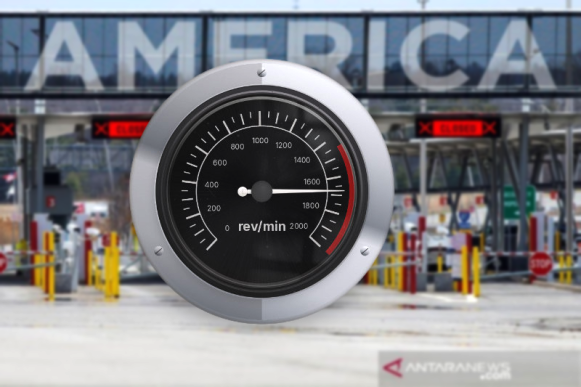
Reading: 1675rpm
